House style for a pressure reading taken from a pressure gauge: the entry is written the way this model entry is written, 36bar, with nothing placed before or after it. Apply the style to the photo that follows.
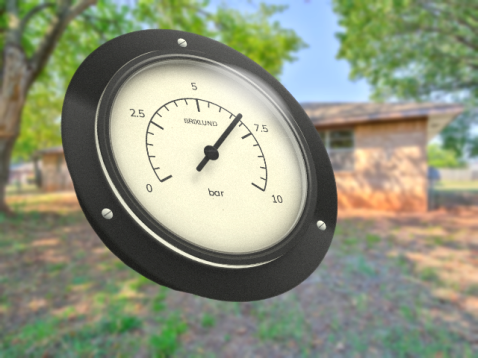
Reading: 6.75bar
